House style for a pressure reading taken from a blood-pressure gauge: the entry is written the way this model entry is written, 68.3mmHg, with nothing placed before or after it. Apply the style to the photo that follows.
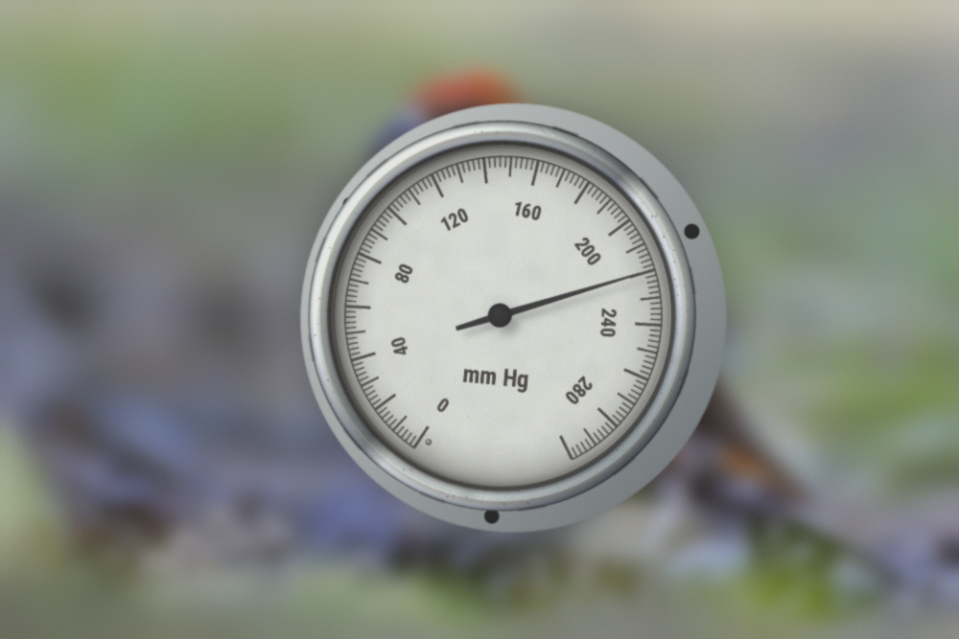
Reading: 220mmHg
